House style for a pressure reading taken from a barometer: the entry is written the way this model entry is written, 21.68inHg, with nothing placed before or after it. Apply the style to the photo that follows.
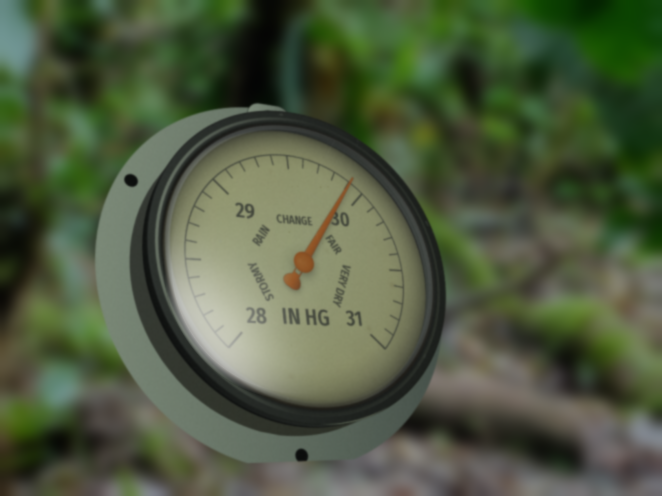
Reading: 29.9inHg
